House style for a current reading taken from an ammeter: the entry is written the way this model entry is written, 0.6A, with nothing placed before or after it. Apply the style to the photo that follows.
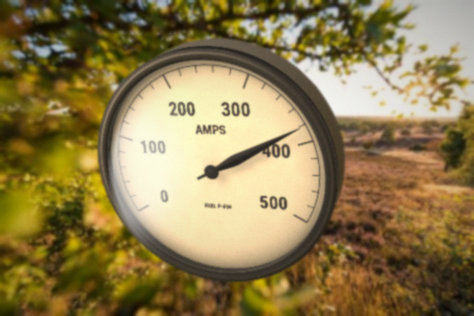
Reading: 380A
